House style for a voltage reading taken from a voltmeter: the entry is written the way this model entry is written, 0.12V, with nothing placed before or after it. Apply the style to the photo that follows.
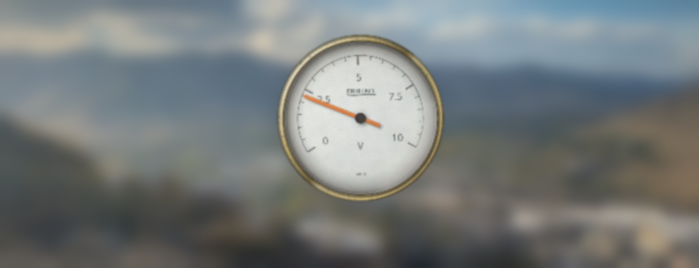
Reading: 2.25V
